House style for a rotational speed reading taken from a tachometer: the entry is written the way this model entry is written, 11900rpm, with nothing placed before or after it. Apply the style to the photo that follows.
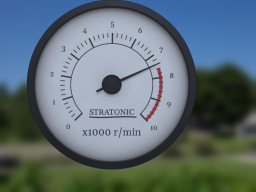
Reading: 7400rpm
